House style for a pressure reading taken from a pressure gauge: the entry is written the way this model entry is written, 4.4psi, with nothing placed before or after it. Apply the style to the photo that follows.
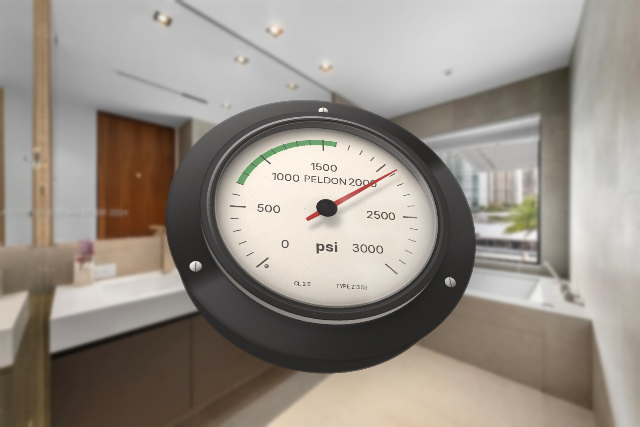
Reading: 2100psi
